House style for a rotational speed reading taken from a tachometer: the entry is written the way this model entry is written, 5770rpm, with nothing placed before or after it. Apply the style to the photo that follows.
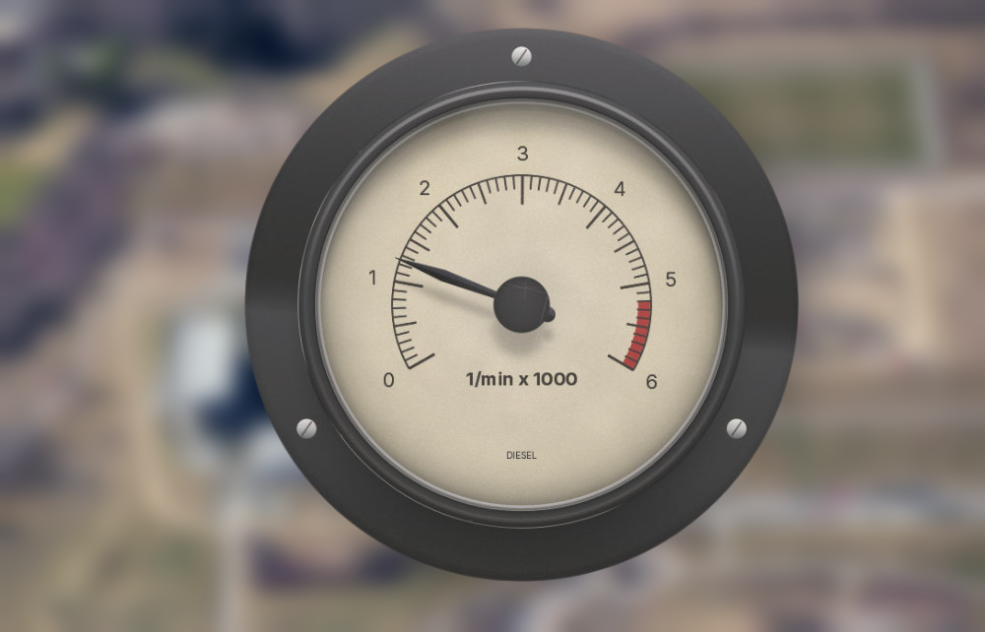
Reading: 1250rpm
